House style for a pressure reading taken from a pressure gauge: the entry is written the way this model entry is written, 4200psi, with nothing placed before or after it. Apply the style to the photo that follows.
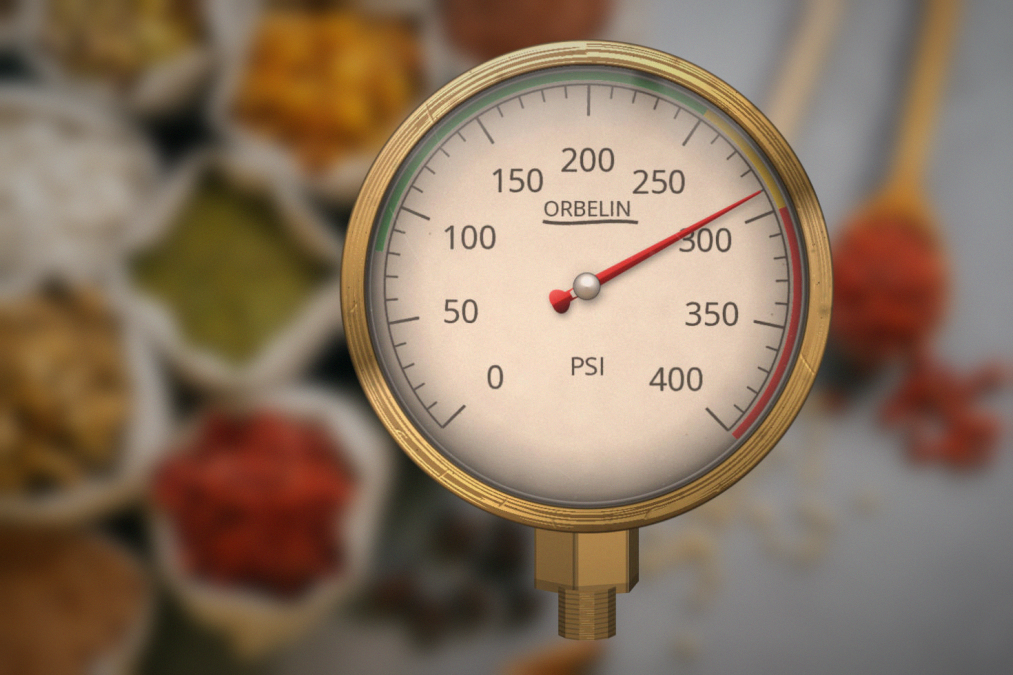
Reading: 290psi
